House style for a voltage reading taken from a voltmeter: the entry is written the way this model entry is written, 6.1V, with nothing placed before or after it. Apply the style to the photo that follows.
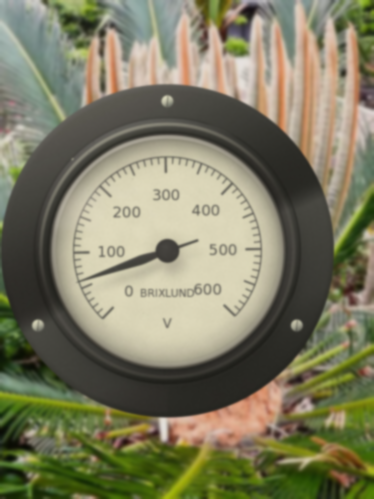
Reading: 60V
